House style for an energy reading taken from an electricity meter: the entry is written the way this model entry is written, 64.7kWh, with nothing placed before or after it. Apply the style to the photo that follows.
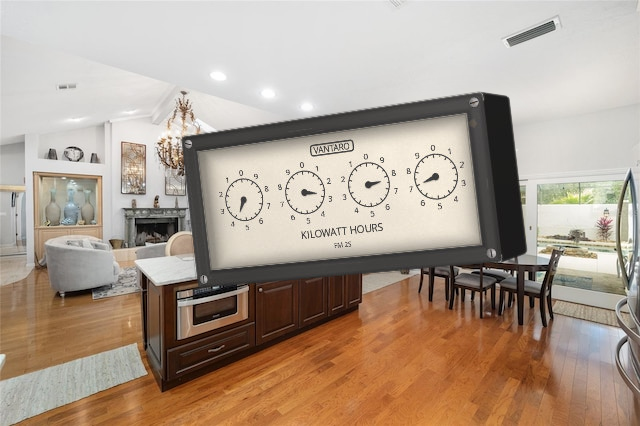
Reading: 4277kWh
